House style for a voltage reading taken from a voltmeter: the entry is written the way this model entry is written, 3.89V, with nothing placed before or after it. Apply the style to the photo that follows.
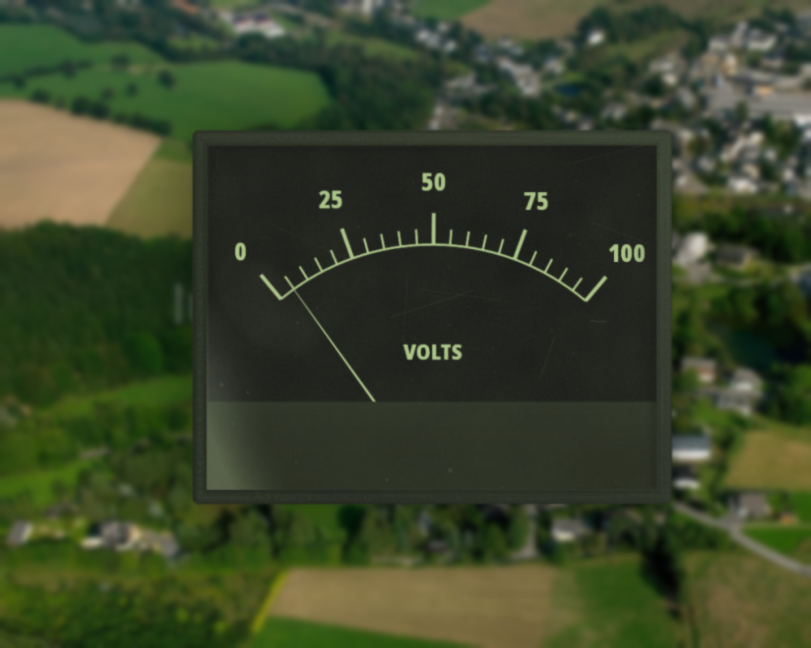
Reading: 5V
